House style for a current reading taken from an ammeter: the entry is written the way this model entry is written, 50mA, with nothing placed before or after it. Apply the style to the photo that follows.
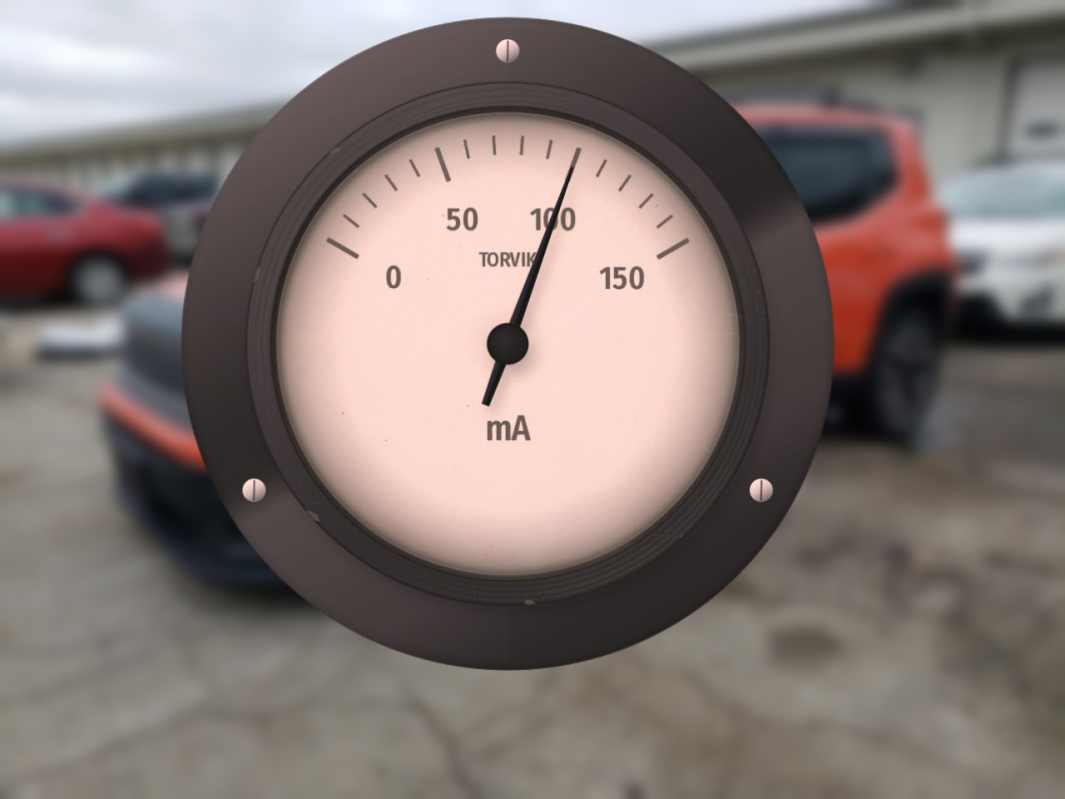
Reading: 100mA
